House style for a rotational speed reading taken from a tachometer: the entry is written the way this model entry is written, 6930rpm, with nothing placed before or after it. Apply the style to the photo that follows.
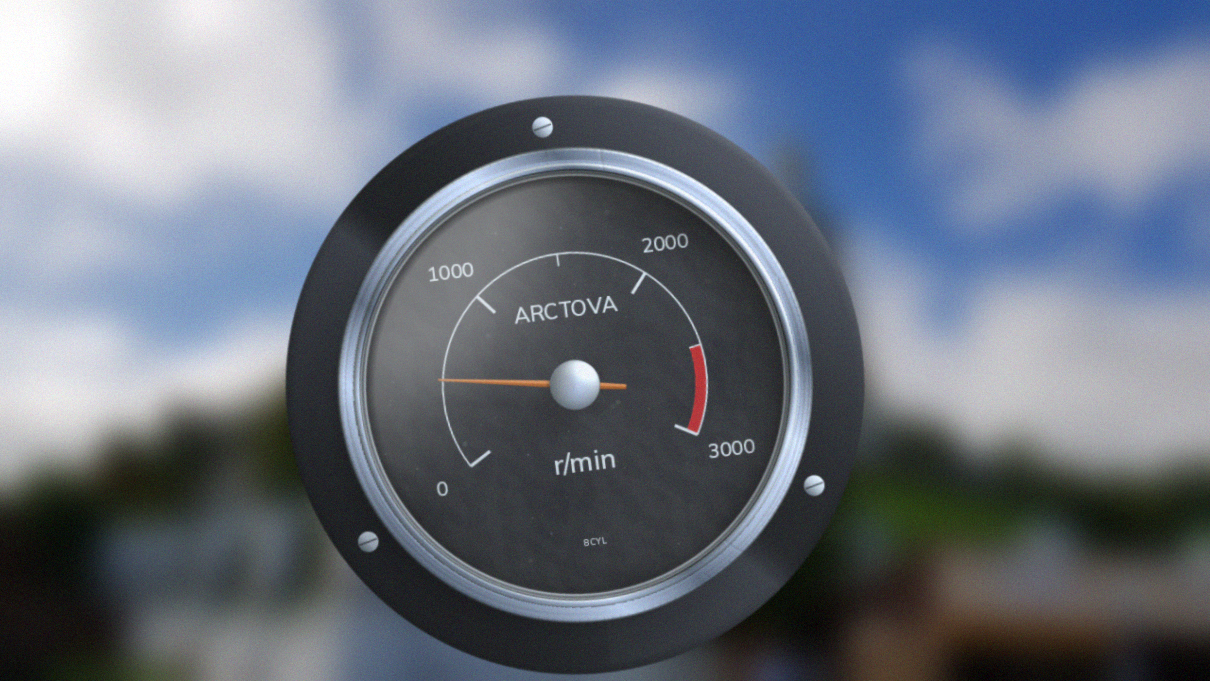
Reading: 500rpm
